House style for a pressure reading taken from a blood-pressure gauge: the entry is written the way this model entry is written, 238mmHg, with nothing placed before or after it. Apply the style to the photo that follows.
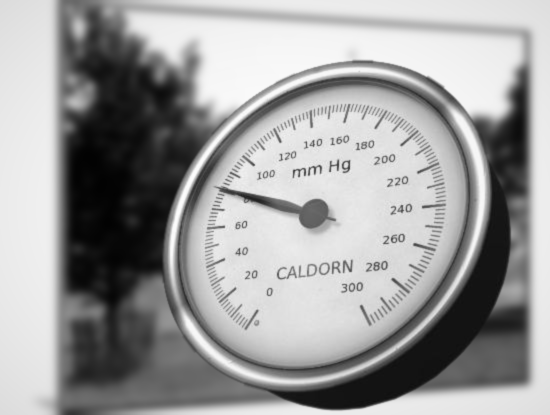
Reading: 80mmHg
